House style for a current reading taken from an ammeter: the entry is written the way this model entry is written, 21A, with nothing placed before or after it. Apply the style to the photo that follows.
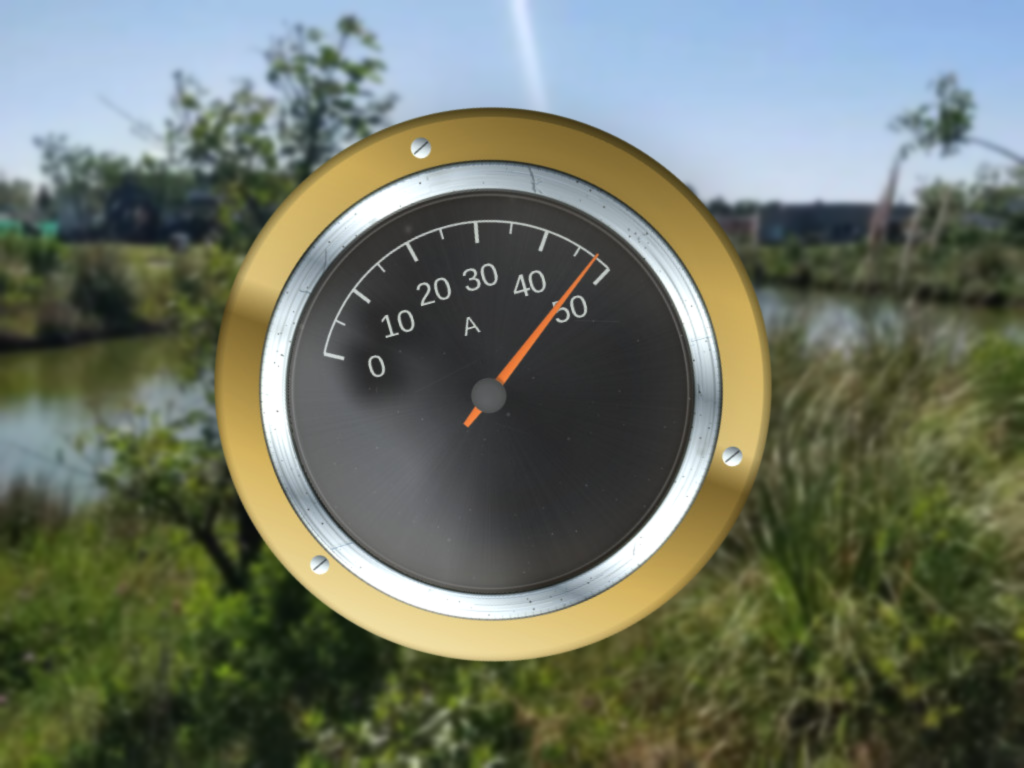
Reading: 47.5A
